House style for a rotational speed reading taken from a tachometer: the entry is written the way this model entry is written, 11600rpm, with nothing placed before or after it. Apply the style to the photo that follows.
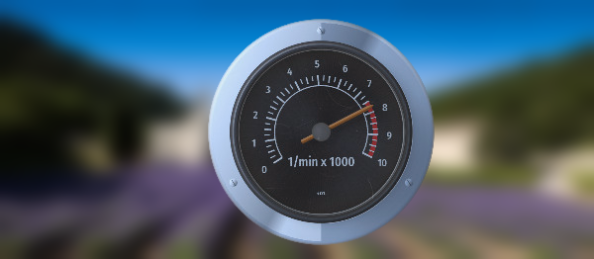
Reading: 7750rpm
